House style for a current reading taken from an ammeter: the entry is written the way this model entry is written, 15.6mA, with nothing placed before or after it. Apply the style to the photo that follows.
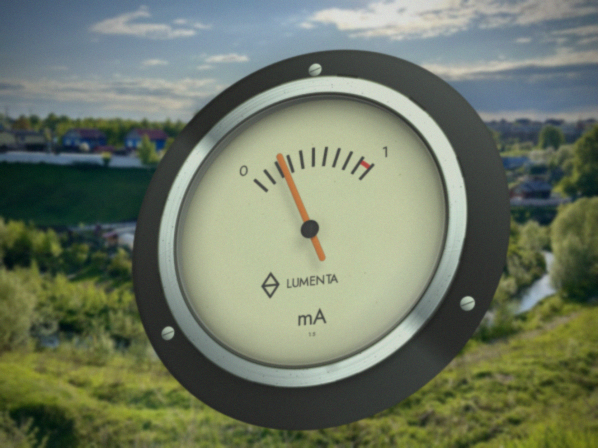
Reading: 0.25mA
